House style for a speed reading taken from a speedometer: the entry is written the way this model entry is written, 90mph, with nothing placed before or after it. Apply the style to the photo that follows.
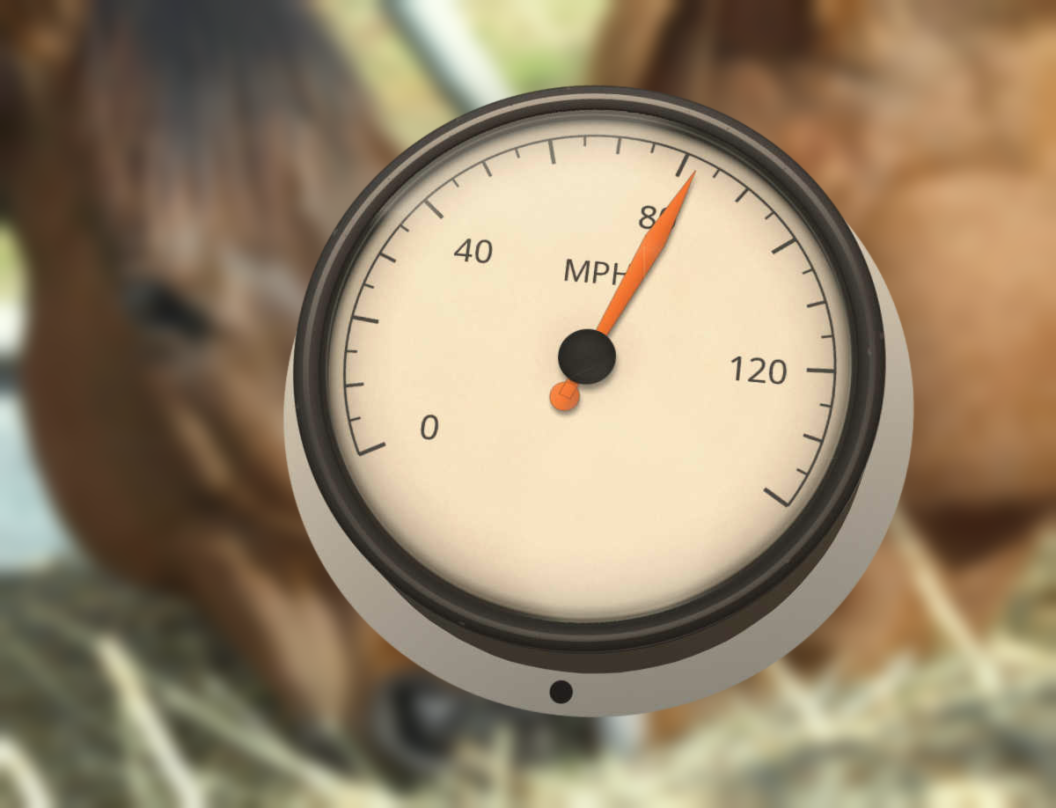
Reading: 82.5mph
